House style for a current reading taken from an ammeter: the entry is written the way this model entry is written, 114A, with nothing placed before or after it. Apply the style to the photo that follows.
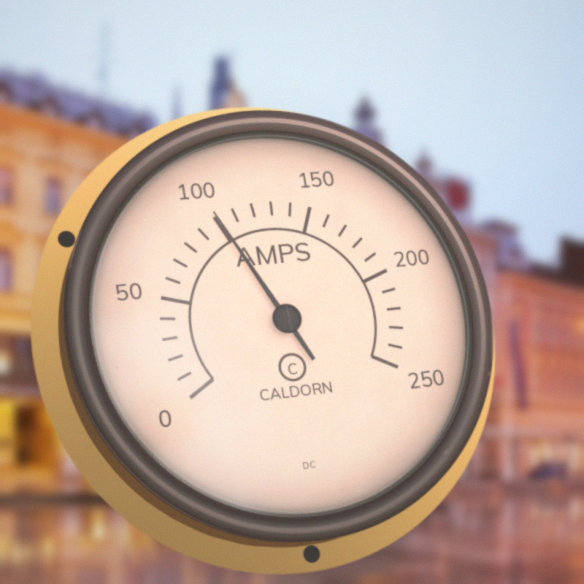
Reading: 100A
